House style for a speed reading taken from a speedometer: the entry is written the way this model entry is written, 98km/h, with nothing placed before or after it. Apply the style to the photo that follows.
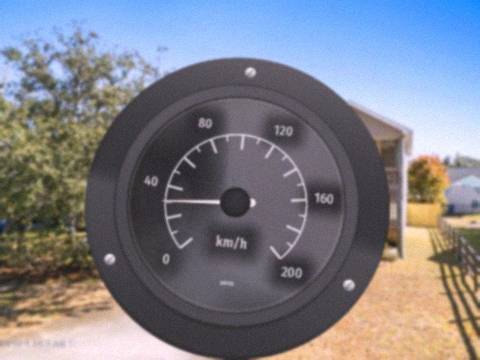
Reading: 30km/h
